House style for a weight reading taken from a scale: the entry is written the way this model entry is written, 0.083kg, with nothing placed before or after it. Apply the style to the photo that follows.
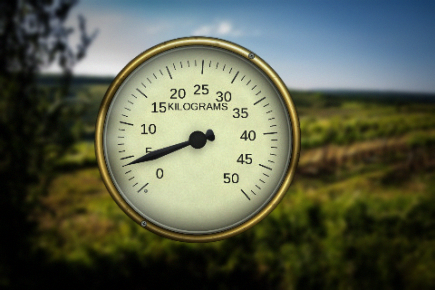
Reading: 4kg
